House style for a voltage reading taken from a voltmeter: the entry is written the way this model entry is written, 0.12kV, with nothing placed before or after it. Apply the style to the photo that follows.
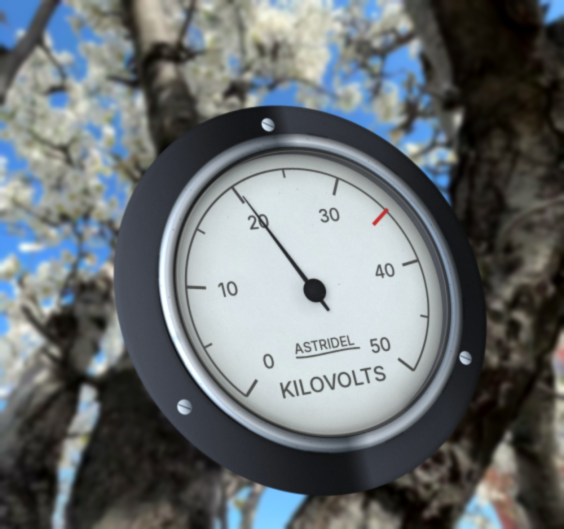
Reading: 20kV
